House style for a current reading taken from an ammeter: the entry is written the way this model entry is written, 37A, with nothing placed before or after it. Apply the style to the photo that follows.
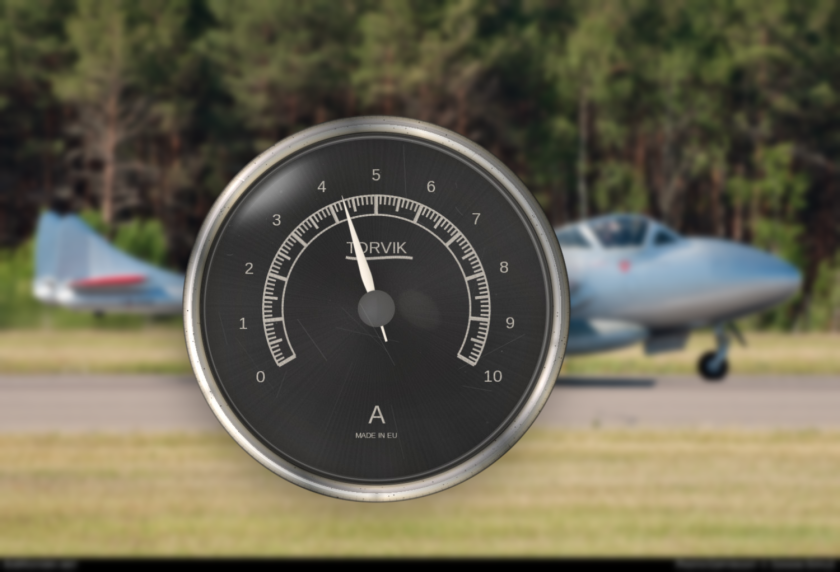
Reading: 4.3A
